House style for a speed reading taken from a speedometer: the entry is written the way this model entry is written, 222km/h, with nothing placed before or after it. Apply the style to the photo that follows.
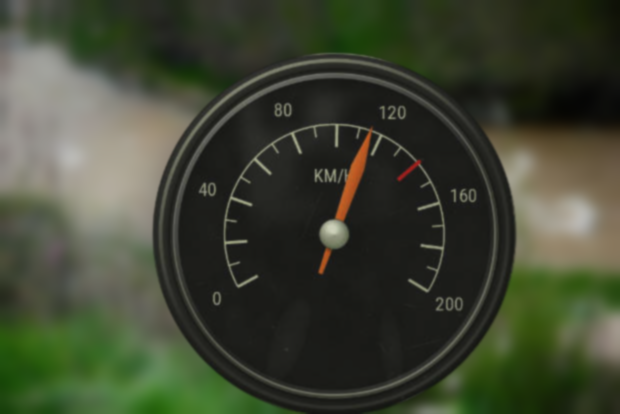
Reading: 115km/h
